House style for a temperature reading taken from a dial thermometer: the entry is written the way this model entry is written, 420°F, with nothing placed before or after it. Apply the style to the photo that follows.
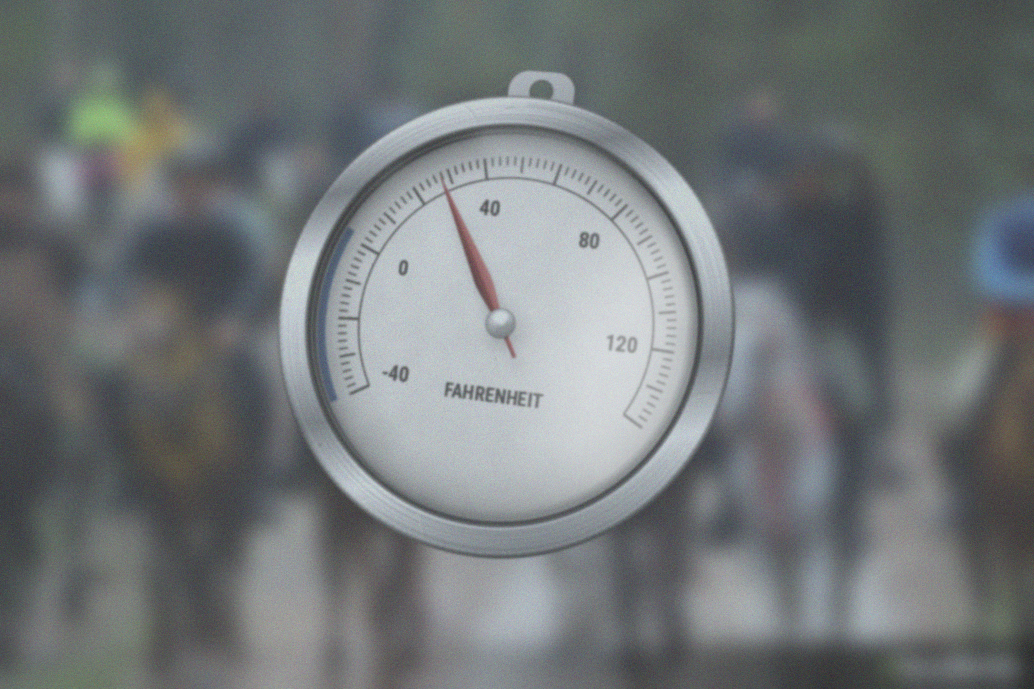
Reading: 28°F
